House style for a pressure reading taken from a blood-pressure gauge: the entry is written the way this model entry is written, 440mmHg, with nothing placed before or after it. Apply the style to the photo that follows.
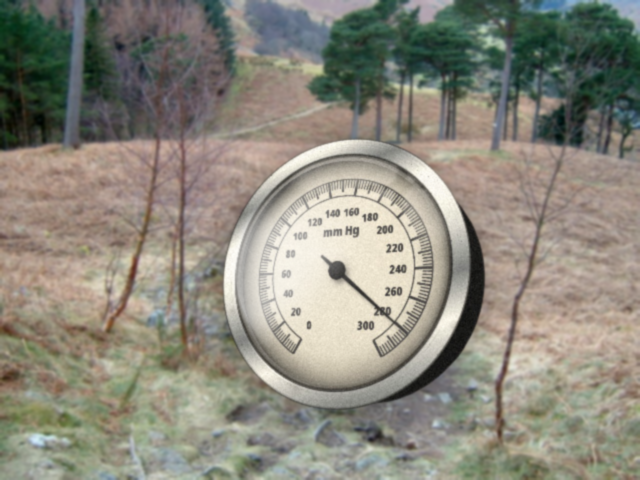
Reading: 280mmHg
